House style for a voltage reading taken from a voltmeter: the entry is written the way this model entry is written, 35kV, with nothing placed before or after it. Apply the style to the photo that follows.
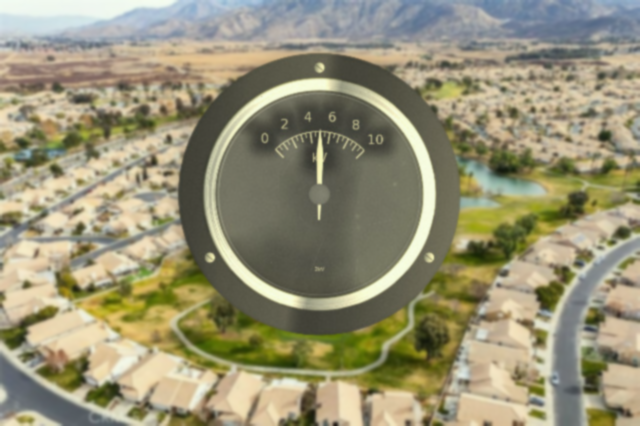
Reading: 5kV
